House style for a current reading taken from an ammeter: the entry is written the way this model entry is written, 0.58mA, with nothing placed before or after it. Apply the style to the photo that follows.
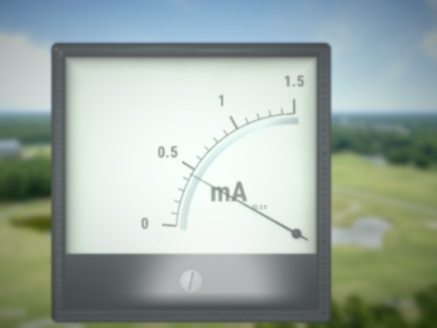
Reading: 0.45mA
